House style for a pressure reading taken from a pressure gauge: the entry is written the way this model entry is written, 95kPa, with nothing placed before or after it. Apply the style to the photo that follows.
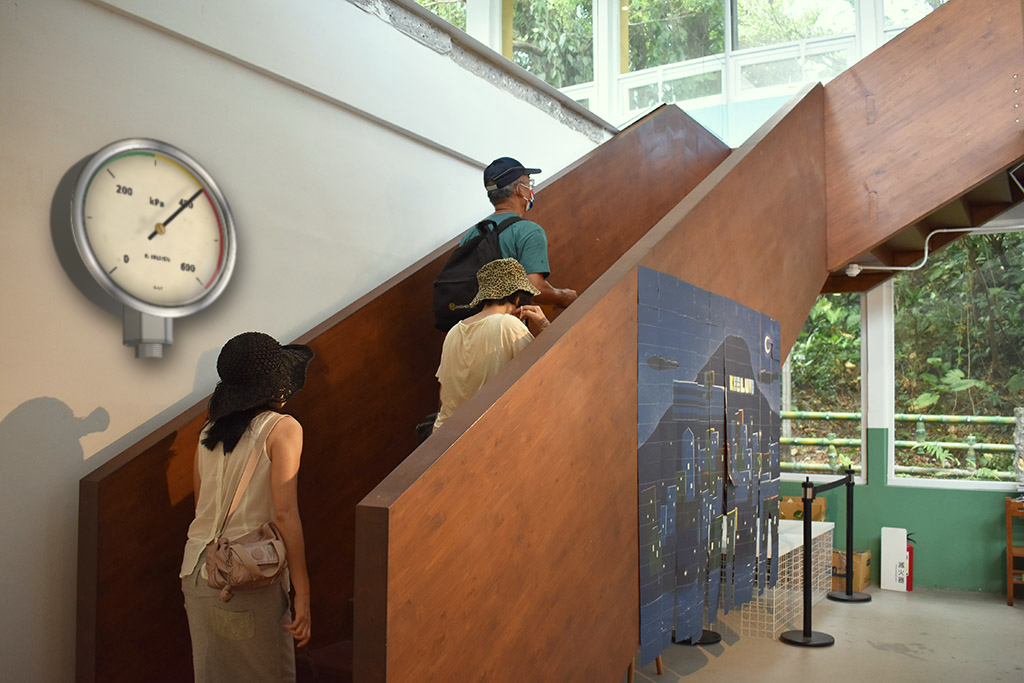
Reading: 400kPa
